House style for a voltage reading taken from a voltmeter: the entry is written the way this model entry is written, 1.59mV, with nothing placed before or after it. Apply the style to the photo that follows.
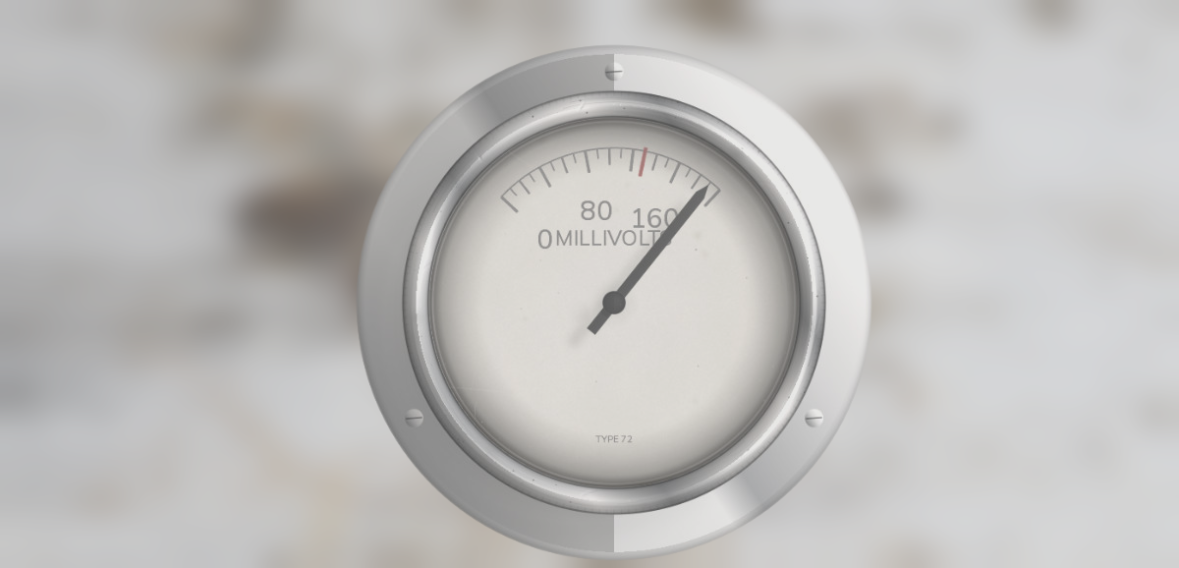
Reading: 190mV
